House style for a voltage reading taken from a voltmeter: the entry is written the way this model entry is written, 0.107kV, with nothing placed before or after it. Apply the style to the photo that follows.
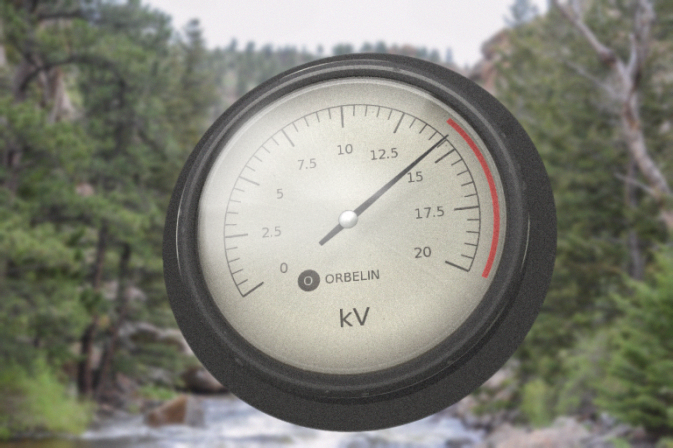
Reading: 14.5kV
